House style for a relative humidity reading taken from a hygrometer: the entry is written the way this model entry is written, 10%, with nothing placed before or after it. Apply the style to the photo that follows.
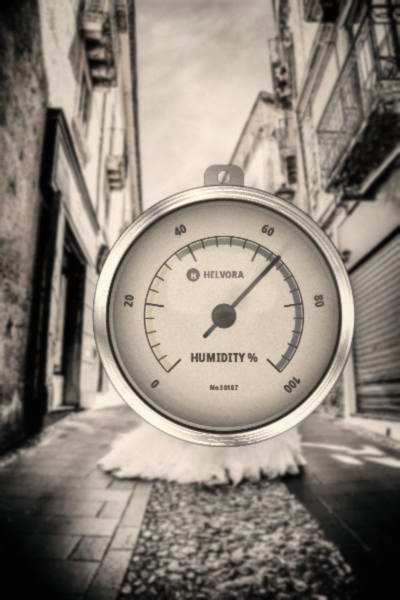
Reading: 66%
